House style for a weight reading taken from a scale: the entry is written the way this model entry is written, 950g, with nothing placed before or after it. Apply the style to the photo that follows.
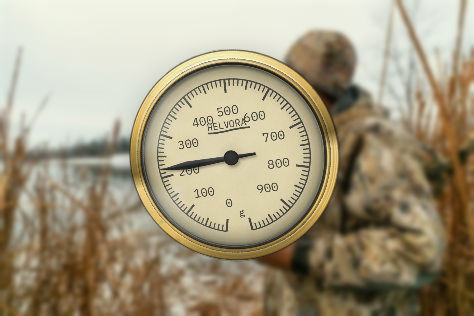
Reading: 220g
